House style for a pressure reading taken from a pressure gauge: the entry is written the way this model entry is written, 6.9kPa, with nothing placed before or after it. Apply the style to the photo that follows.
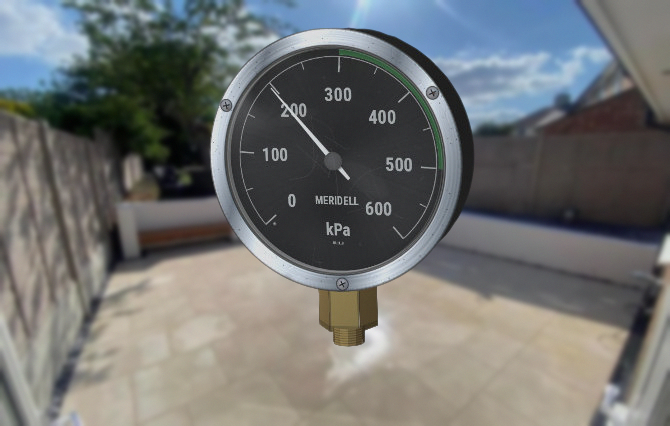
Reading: 200kPa
